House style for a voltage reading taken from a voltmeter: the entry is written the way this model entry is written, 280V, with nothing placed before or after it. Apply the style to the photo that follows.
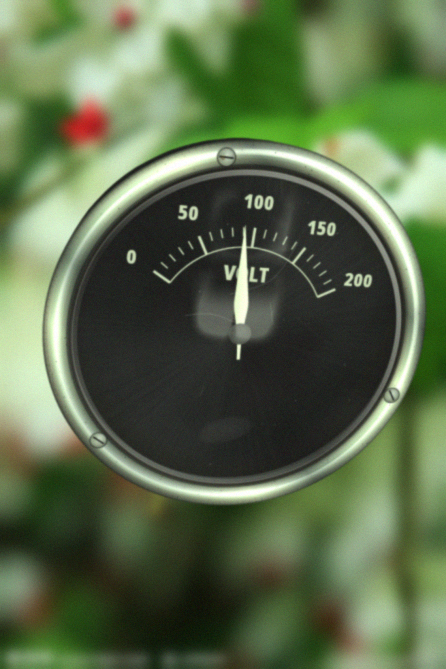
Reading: 90V
